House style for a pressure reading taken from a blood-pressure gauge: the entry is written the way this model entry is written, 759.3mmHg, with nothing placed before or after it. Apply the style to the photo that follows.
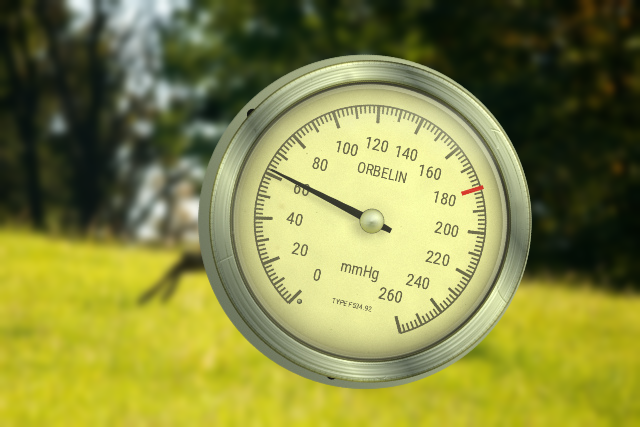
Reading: 62mmHg
